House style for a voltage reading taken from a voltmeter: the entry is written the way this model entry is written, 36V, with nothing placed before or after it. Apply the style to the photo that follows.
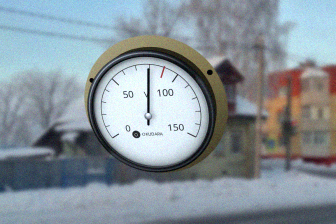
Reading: 80V
